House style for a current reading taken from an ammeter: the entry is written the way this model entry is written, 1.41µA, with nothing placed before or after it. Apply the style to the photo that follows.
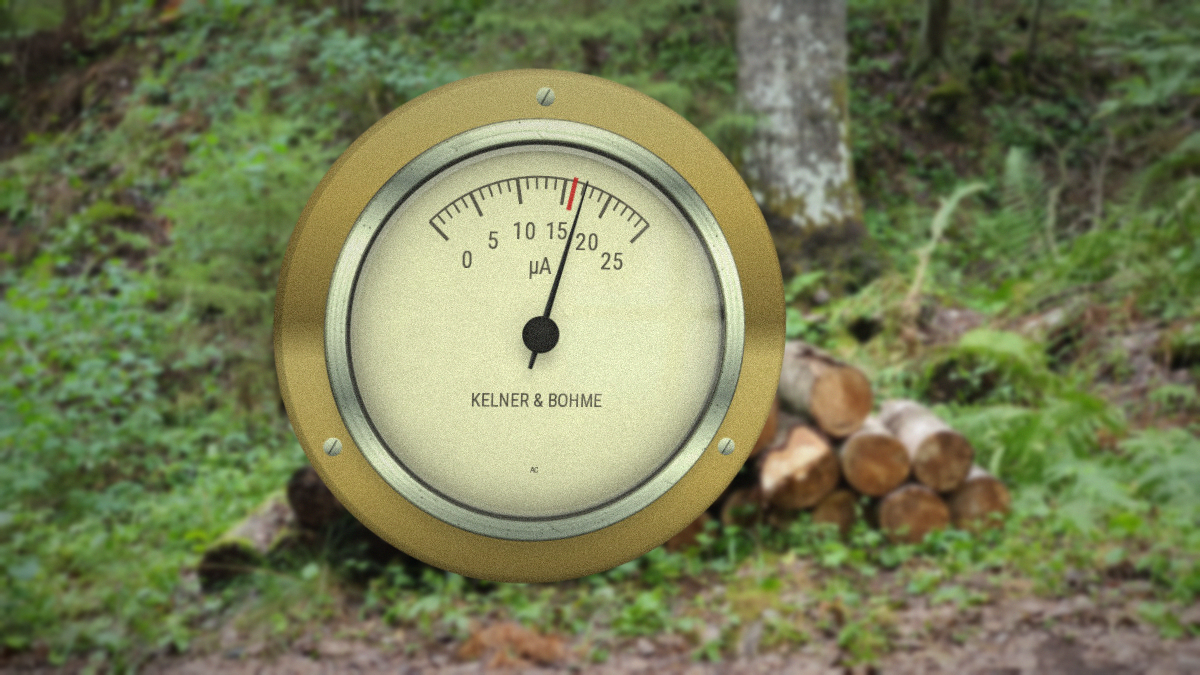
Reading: 17µA
